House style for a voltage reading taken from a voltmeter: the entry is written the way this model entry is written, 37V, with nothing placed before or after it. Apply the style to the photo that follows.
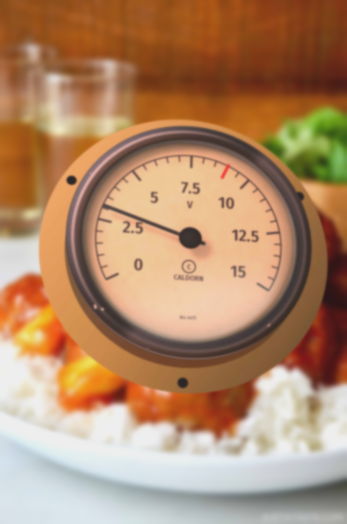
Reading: 3V
